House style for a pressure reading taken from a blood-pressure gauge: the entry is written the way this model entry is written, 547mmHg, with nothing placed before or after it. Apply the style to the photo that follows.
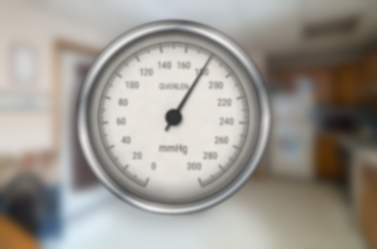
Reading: 180mmHg
